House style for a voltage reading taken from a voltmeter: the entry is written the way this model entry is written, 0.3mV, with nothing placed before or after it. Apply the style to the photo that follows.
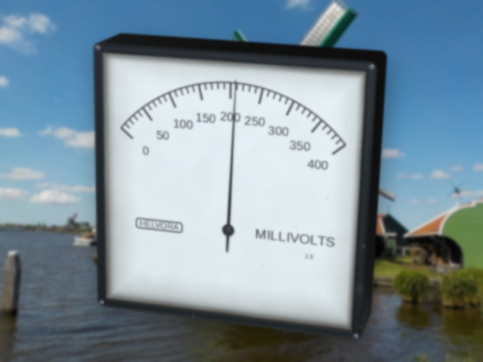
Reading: 210mV
